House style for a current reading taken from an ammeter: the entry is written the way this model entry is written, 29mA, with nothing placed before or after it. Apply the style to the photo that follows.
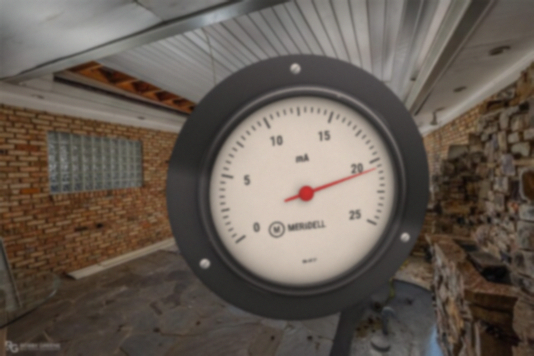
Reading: 20.5mA
